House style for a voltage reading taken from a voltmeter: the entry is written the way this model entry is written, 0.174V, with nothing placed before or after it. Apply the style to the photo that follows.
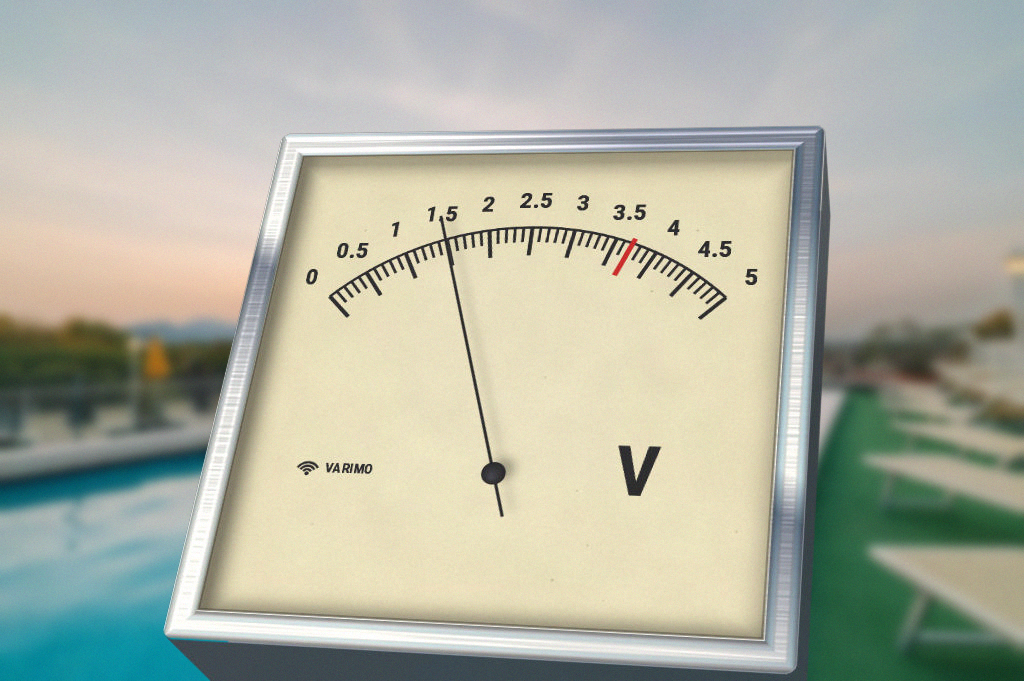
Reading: 1.5V
